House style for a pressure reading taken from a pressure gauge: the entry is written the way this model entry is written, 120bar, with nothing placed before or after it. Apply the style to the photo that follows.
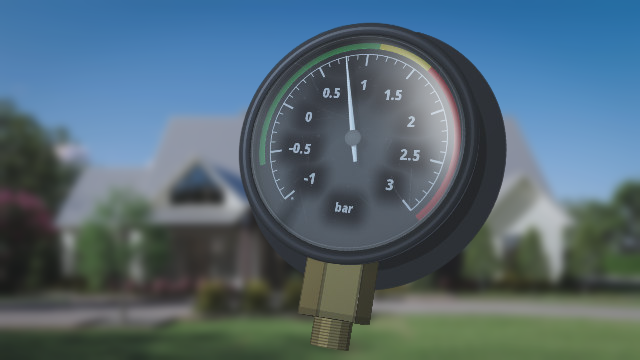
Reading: 0.8bar
